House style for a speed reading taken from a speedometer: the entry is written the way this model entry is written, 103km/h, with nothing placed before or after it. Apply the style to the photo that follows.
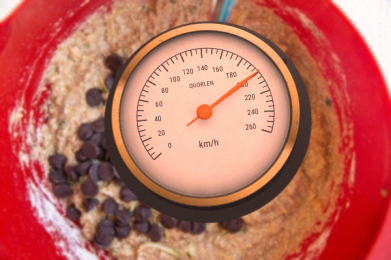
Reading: 200km/h
